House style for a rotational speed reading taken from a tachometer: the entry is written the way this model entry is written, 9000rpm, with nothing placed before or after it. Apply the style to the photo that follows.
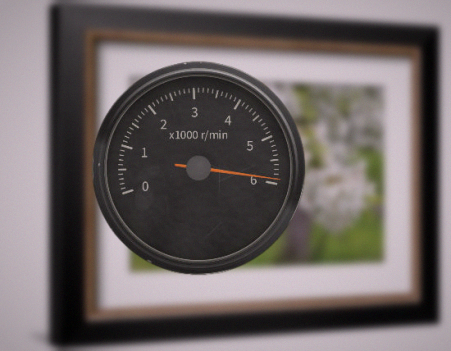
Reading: 5900rpm
